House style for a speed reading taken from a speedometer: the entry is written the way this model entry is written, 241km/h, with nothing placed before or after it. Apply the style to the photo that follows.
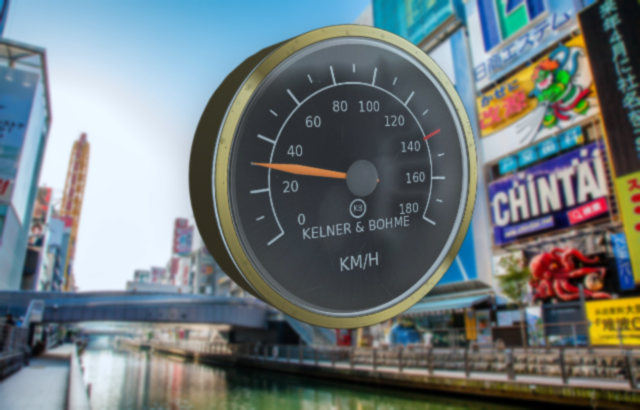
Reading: 30km/h
